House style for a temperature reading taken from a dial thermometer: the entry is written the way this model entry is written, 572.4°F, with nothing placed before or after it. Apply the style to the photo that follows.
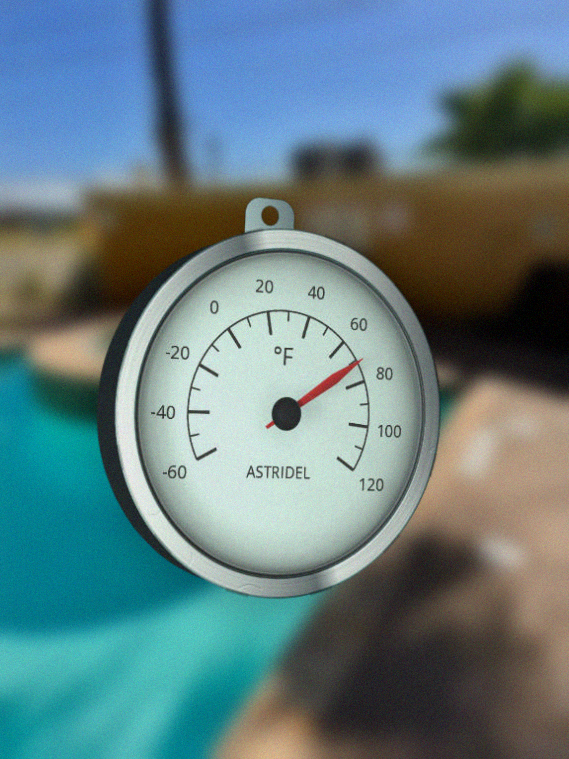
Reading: 70°F
